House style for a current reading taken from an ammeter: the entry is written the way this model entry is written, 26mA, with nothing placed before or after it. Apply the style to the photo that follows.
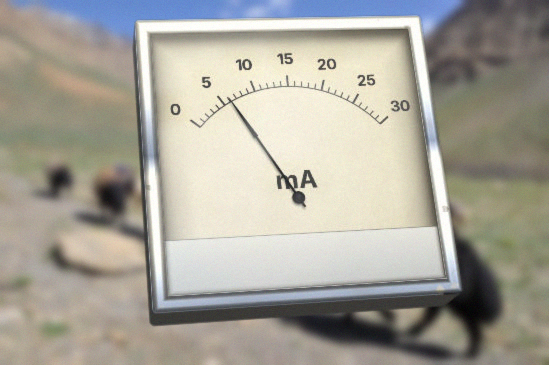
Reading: 6mA
